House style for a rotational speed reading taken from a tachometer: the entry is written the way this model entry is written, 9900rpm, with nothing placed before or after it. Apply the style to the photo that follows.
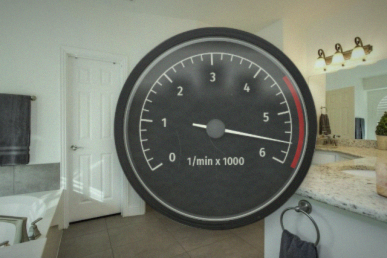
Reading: 5600rpm
